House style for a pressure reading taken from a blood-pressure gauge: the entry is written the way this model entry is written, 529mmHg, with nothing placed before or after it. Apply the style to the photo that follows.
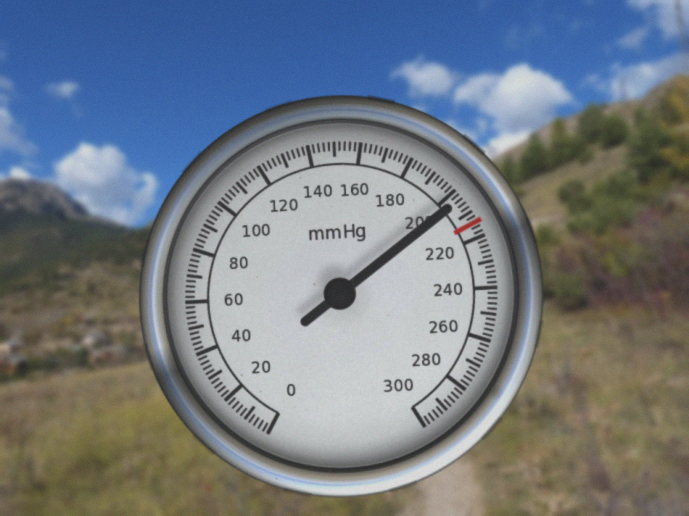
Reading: 204mmHg
